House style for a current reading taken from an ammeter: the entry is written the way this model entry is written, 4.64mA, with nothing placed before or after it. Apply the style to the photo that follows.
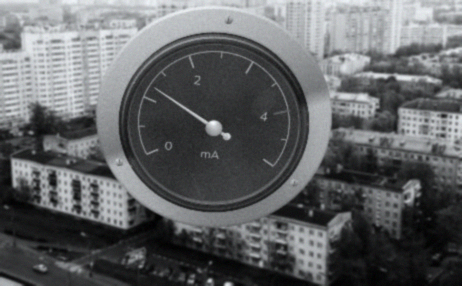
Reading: 1.25mA
